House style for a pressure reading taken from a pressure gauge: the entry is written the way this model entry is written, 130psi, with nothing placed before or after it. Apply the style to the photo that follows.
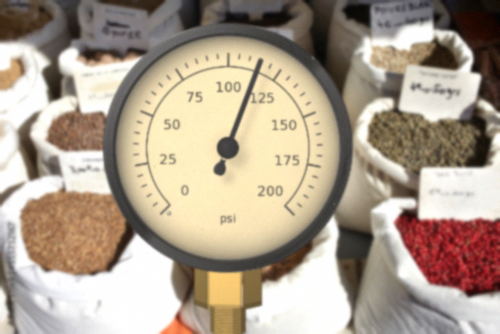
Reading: 115psi
